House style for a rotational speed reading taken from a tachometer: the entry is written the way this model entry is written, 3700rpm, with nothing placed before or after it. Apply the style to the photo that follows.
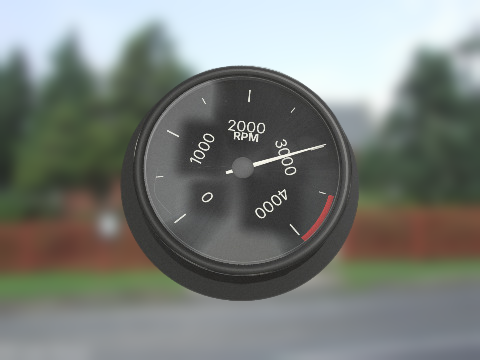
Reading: 3000rpm
